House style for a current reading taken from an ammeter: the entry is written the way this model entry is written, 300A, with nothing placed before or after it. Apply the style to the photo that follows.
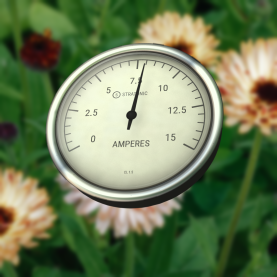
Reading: 8A
